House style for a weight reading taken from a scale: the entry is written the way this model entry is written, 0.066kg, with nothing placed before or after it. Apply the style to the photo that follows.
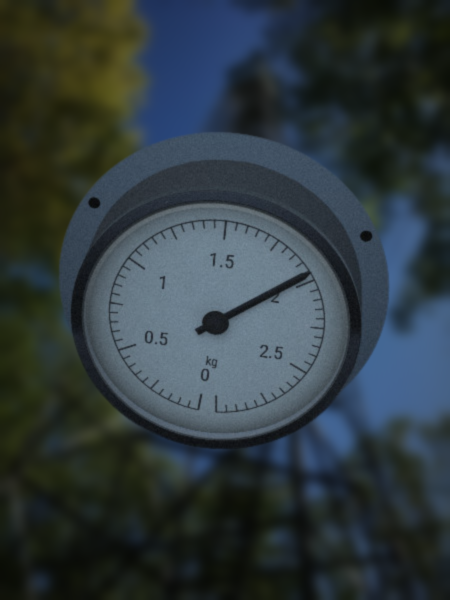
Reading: 1.95kg
